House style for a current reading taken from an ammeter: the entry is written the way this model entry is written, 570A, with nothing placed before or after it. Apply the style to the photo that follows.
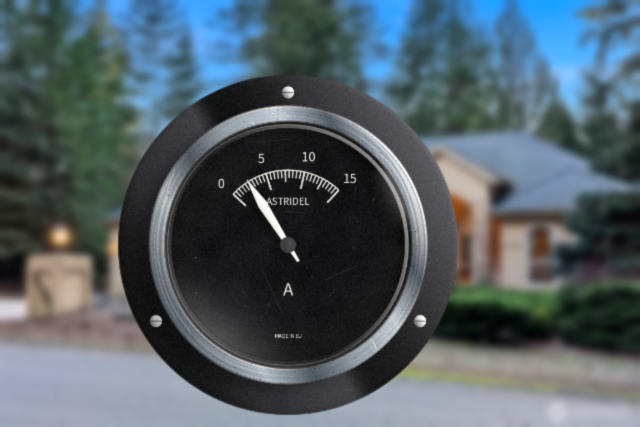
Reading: 2.5A
